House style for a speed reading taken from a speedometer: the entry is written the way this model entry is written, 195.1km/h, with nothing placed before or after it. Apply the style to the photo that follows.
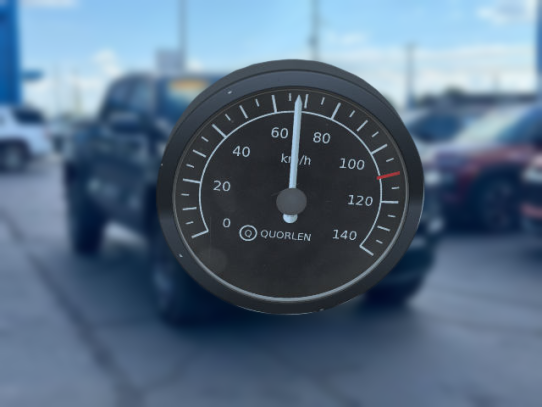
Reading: 67.5km/h
